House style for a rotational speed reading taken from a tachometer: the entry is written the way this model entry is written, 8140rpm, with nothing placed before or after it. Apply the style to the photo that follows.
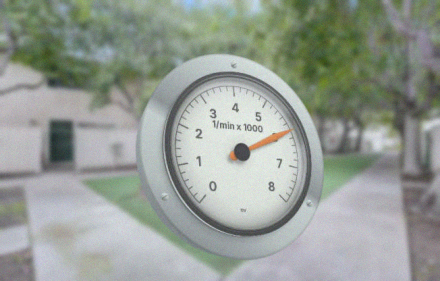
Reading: 6000rpm
